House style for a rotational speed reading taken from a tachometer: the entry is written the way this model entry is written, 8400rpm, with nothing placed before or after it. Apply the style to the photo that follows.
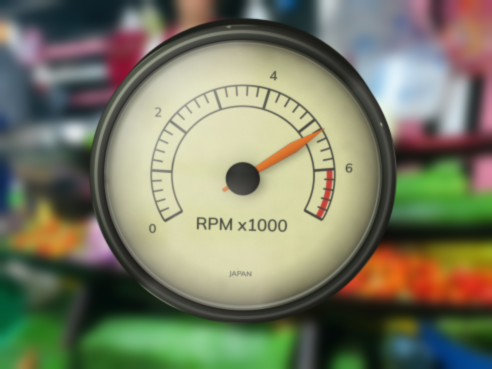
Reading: 5200rpm
